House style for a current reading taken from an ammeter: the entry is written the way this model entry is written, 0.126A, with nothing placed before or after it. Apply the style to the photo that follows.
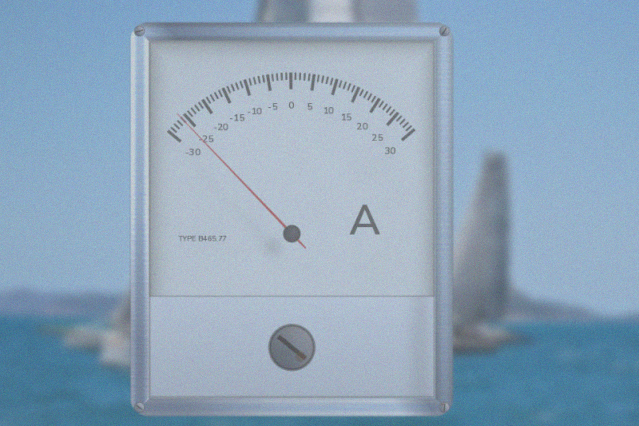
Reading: -26A
